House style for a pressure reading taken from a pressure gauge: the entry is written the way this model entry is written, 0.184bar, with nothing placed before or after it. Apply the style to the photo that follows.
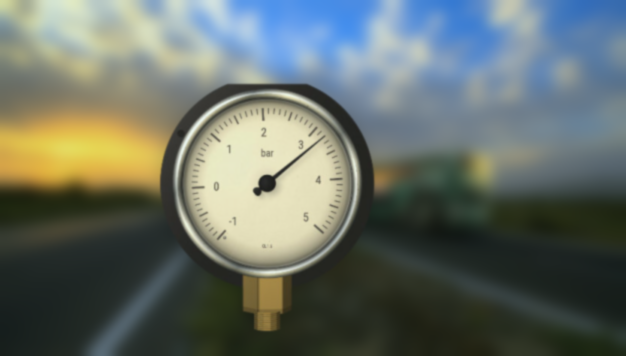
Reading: 3.2bar
